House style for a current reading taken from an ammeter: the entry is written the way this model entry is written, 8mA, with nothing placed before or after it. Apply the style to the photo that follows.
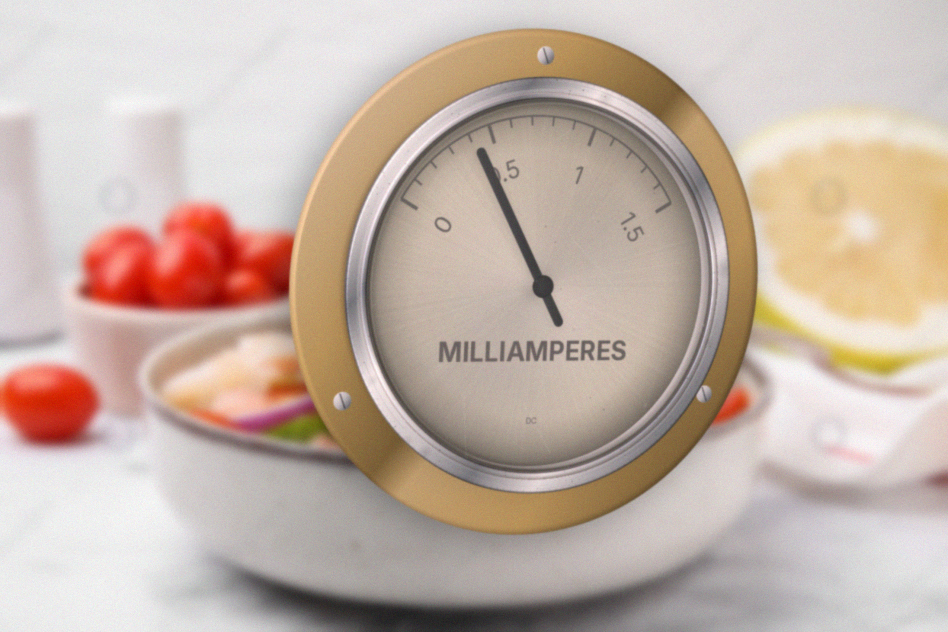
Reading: 0.4mA
